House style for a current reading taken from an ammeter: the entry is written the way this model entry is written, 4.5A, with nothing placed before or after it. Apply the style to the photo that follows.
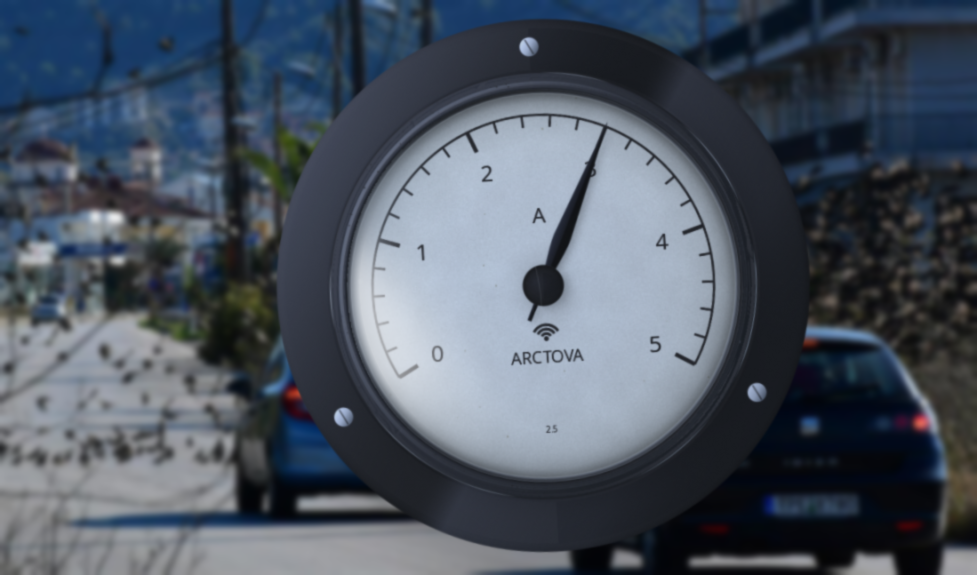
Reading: 3A
